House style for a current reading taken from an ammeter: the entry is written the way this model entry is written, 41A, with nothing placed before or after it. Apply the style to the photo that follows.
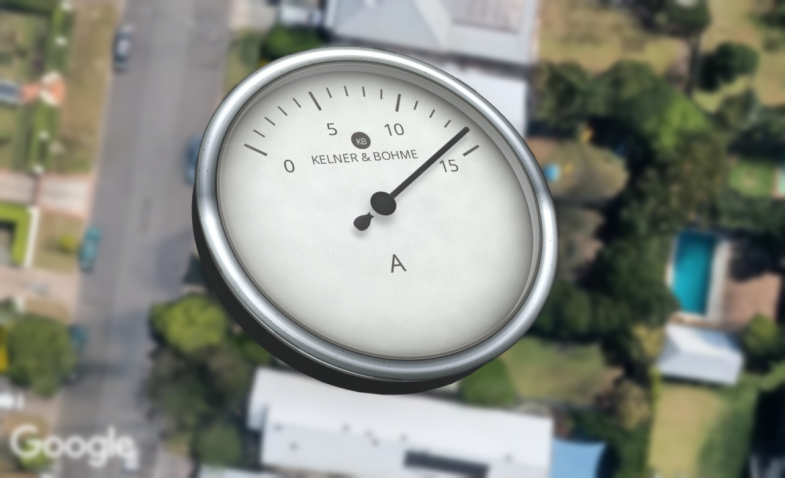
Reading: 14A
